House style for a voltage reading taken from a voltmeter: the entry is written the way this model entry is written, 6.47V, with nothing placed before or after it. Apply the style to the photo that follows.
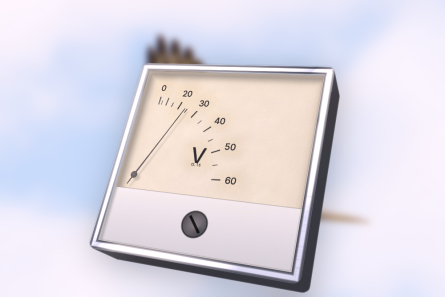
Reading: 25V
